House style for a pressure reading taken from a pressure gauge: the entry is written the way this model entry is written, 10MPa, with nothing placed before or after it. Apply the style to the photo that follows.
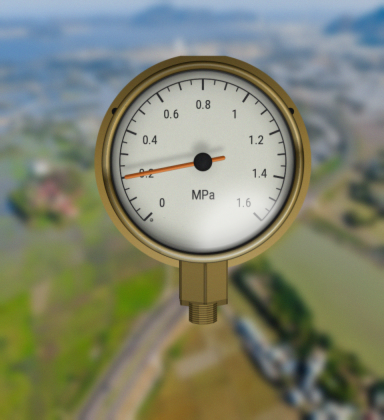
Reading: 0.2MPa
